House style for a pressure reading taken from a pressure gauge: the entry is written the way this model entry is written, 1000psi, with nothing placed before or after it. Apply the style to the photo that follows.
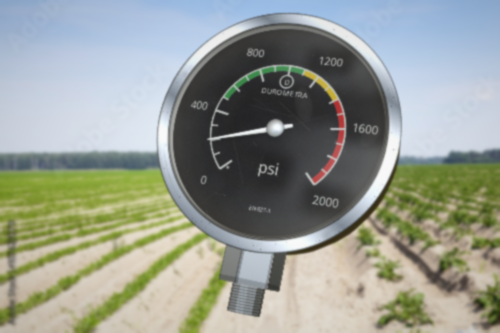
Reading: 200psi
